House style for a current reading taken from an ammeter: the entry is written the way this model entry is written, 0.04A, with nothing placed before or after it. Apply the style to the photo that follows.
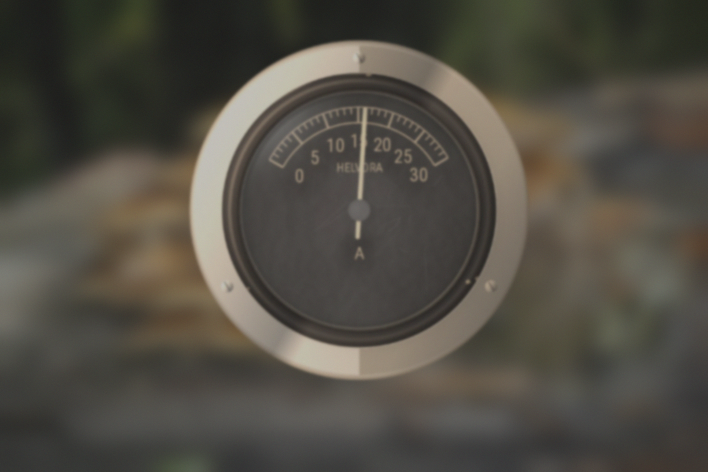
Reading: 16A
